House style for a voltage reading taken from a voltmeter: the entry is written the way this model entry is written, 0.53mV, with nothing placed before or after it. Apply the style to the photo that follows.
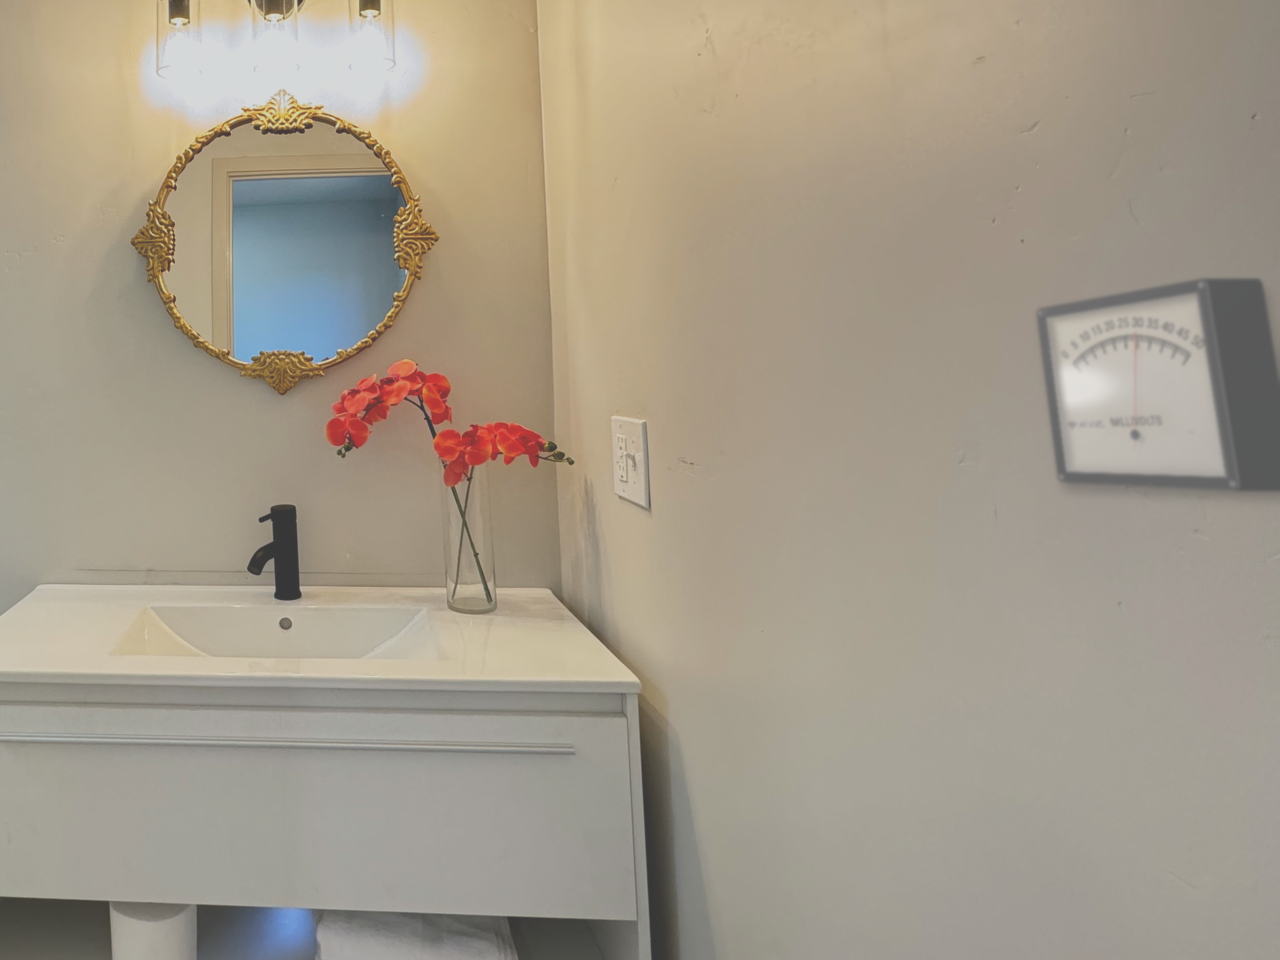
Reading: 30mV
